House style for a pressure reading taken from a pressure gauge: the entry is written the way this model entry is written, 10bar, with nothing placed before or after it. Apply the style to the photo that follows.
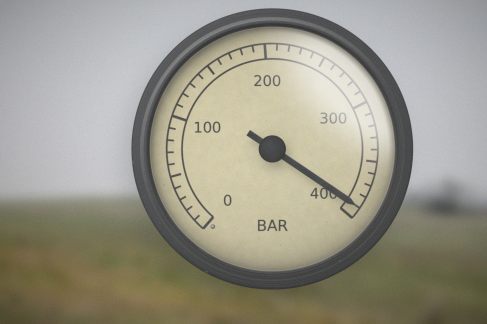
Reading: 390bar
